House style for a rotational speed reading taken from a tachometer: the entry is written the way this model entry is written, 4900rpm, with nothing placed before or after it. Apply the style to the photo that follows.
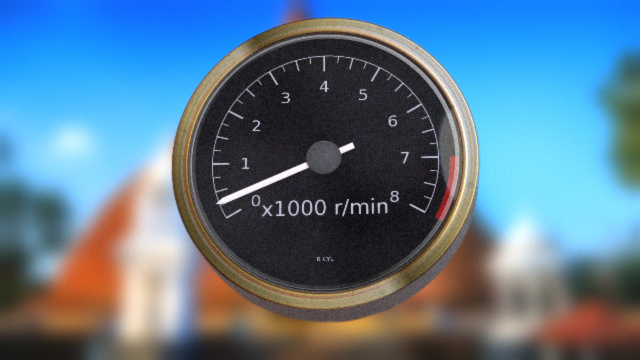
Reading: 250rpm
